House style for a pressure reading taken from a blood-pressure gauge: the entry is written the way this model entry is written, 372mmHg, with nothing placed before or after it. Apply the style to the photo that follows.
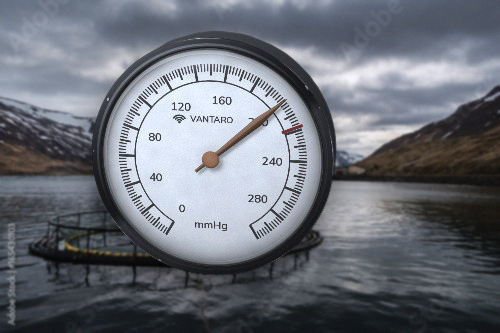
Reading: 200mmHg
